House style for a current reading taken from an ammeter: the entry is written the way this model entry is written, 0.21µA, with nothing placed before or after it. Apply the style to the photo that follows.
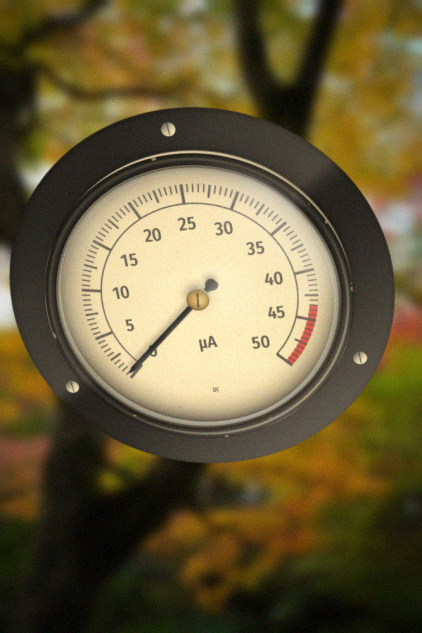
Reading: 0.5µA
